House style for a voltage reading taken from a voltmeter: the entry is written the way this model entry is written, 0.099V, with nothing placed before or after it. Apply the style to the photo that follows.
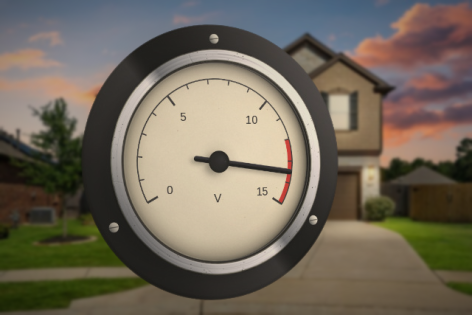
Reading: 13.5V
